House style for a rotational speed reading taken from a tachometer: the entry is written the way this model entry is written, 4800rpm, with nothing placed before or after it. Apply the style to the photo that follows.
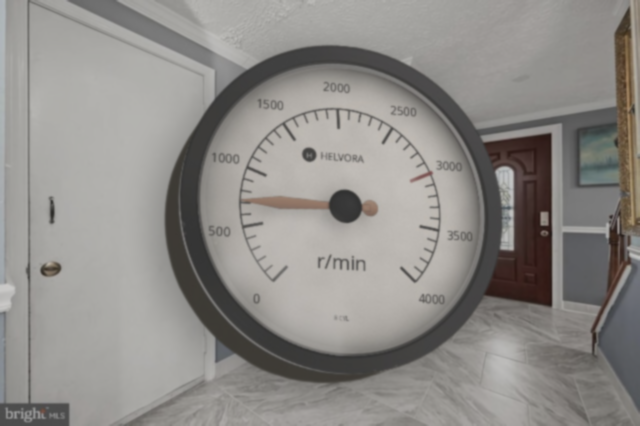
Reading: 700rpm
